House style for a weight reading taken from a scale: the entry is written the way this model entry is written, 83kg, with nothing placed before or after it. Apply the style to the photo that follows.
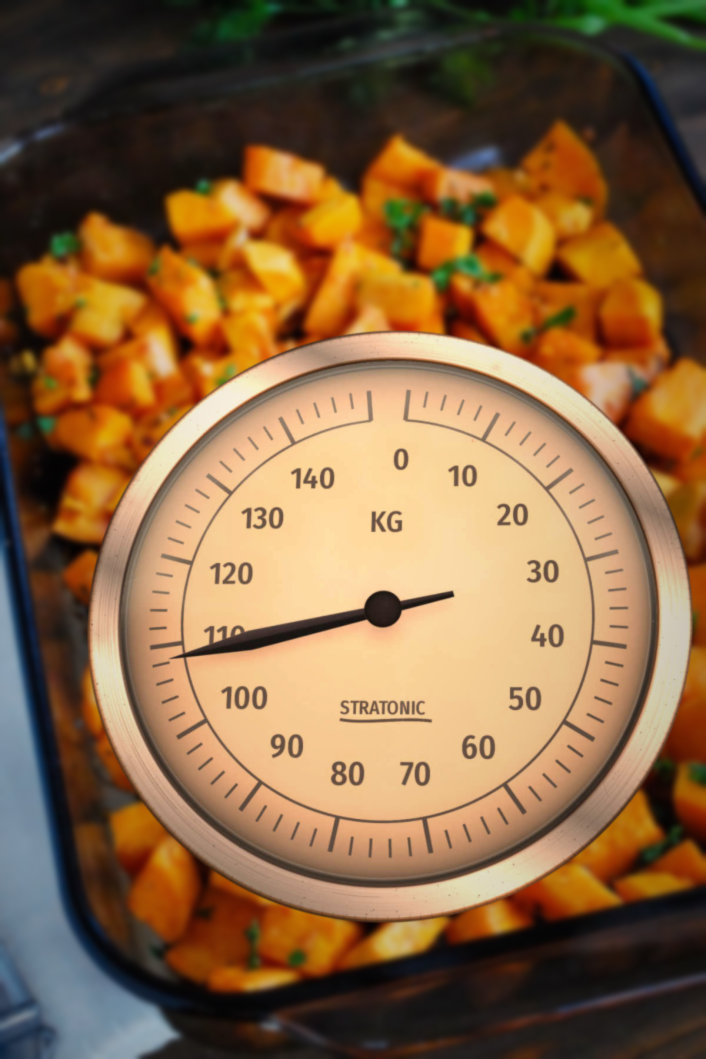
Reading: 108kg
